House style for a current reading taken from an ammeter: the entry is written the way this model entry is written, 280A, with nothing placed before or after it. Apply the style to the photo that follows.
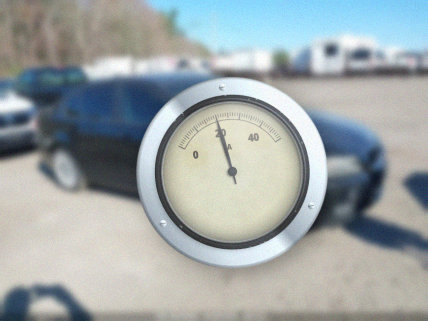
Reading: 20A
